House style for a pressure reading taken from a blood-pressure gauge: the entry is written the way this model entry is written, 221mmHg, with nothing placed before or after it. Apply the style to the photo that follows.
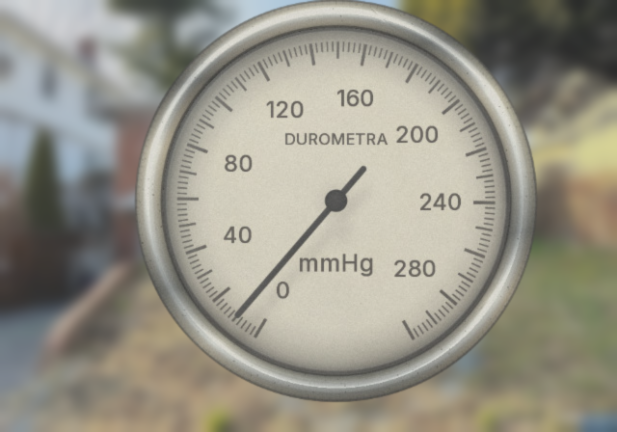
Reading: 10mmHg
